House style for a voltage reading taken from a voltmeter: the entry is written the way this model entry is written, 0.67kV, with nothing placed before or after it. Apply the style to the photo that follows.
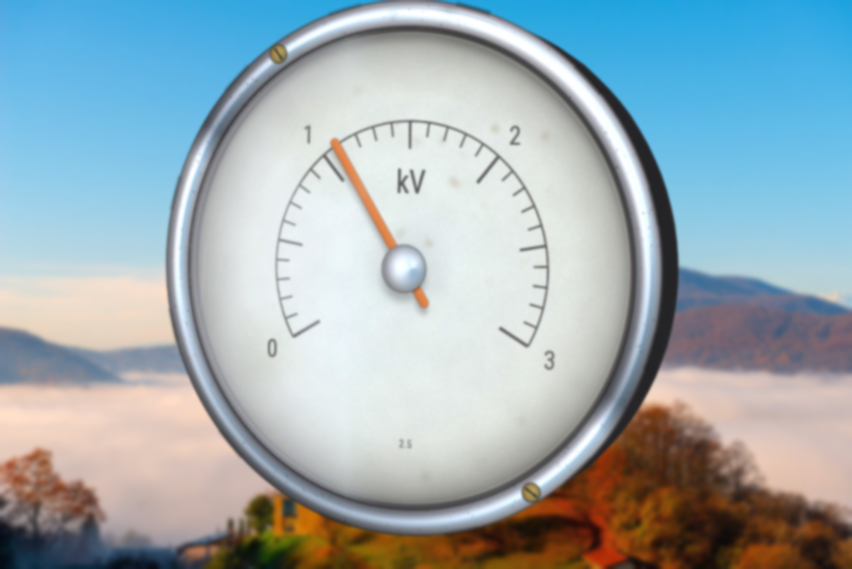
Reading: 1.1kV
